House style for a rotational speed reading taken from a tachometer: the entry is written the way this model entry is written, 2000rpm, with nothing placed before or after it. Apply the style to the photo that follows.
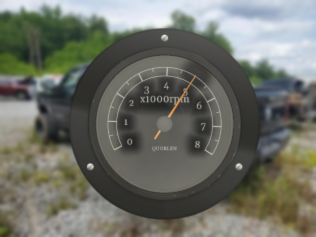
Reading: 5000rpm
